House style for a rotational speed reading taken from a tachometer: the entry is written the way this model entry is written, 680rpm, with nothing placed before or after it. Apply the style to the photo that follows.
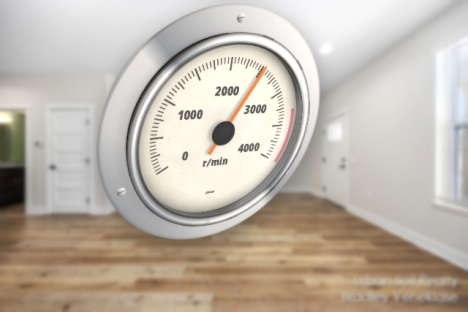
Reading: 2500rpm
